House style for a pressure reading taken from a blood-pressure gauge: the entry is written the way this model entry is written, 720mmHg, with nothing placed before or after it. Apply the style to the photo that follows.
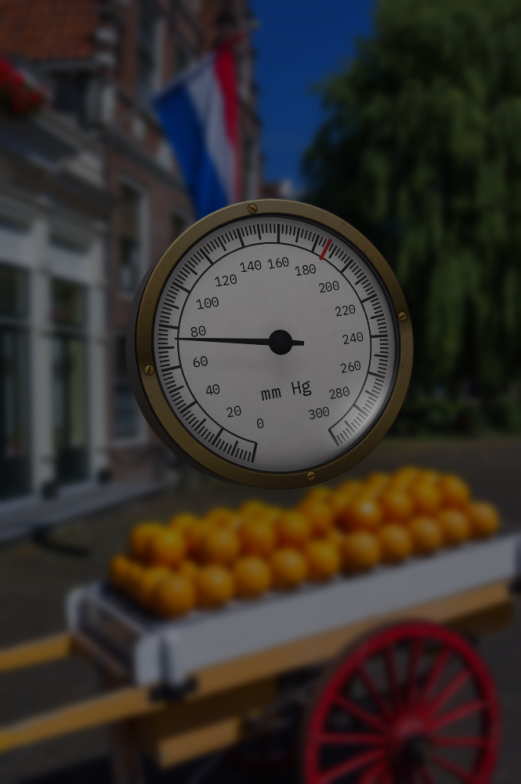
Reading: 74mmHg
